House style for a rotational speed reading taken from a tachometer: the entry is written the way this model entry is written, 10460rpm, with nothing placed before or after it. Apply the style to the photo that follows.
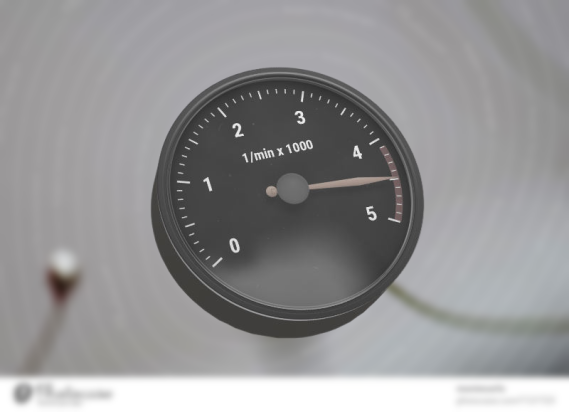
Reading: 4500rpm
